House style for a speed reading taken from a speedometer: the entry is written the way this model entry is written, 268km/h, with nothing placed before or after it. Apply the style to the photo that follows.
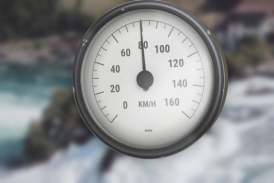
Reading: 80km/h
